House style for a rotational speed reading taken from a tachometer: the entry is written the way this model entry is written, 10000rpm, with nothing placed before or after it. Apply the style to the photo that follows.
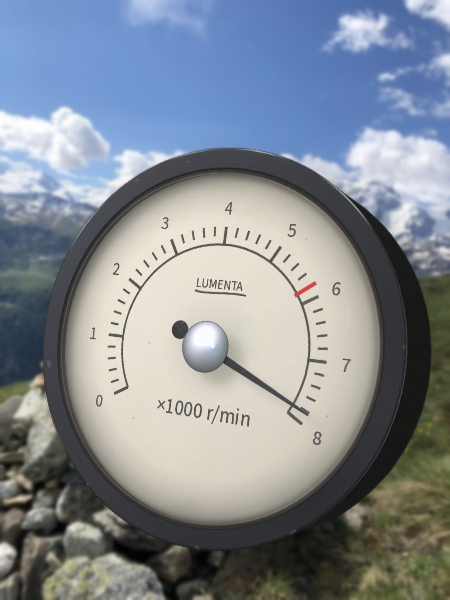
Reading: 7800rpm
